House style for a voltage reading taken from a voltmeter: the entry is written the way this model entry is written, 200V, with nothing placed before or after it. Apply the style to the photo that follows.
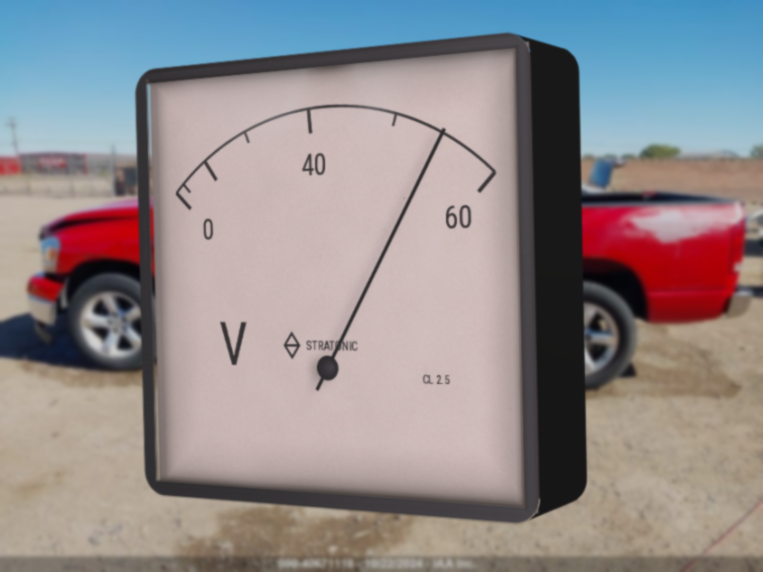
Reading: 55V
